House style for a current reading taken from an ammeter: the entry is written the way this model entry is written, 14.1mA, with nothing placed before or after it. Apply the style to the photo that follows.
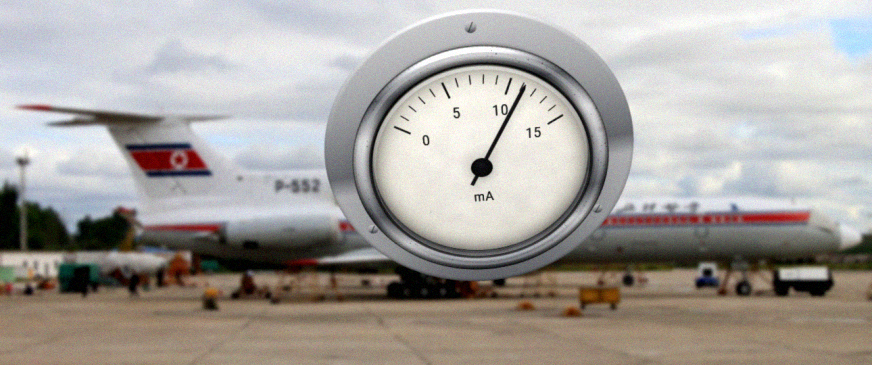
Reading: 11mA
